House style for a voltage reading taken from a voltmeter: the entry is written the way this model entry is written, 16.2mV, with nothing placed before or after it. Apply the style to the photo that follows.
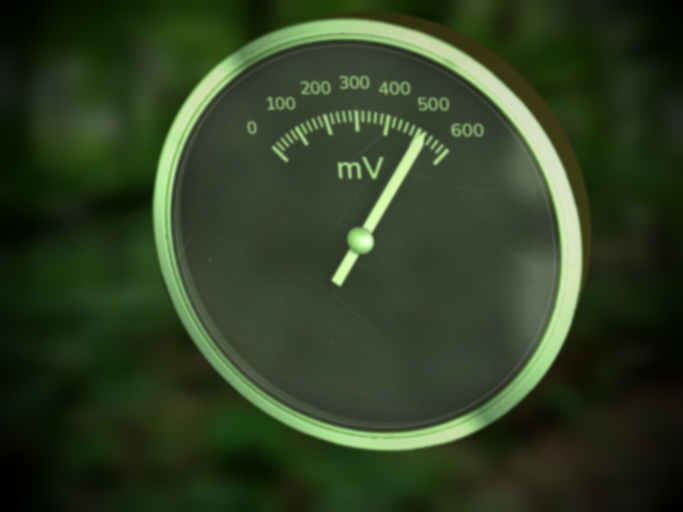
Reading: 520mV
